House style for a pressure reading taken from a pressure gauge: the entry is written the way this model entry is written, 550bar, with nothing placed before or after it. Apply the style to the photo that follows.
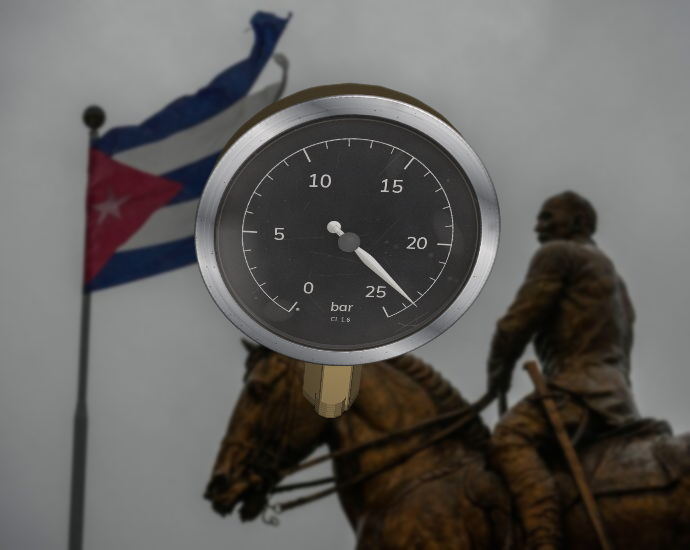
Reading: 23.5bar
